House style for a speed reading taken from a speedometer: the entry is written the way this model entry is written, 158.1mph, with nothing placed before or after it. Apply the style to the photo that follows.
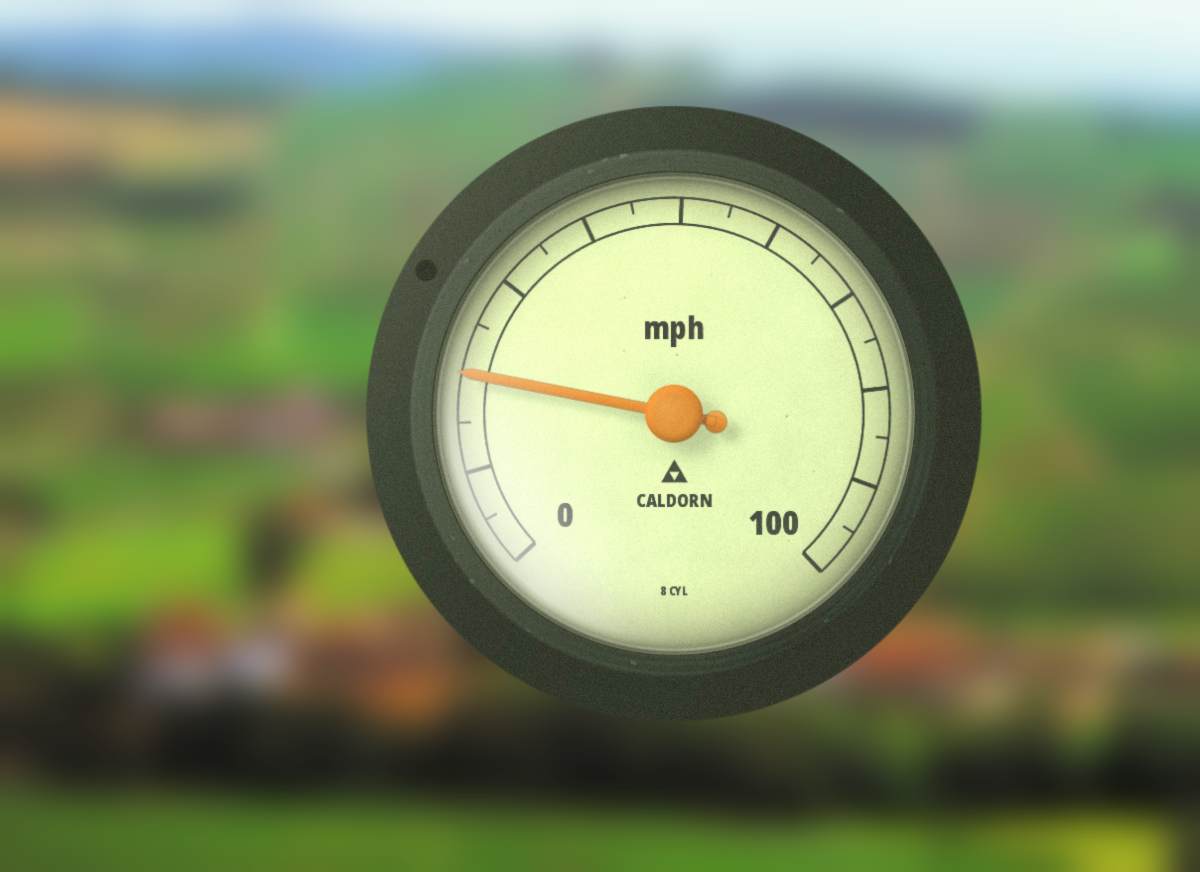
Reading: 20mph
